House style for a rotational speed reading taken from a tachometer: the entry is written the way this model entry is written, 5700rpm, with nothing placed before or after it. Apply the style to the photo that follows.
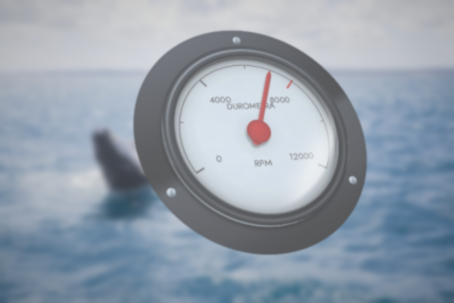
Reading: 7000rpm
